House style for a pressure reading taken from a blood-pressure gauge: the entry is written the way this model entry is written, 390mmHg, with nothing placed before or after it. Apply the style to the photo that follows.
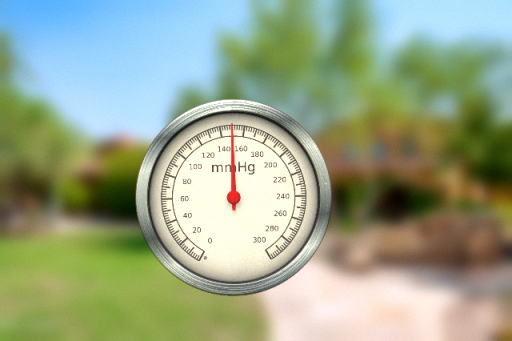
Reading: 150mmHg
